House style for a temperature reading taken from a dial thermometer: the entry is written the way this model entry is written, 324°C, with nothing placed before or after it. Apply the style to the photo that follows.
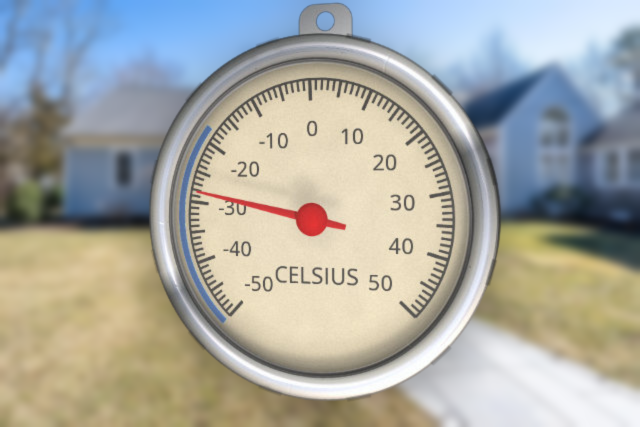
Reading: -28°C
